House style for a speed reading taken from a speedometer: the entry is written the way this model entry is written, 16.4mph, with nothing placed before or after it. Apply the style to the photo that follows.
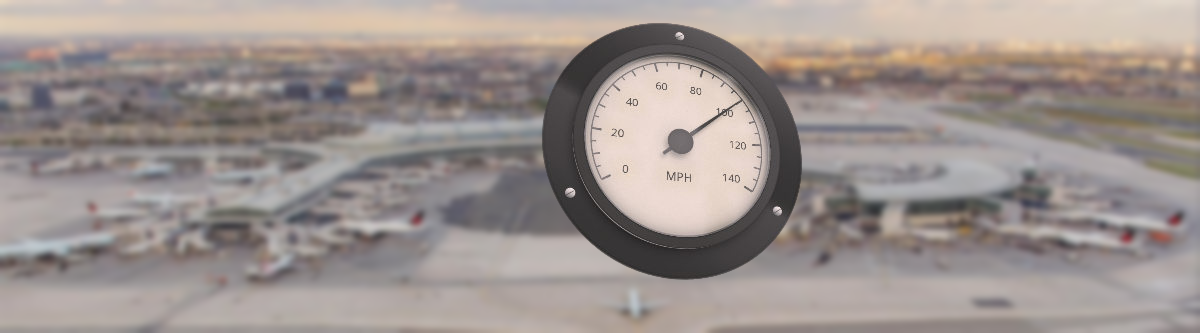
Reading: 100mph
